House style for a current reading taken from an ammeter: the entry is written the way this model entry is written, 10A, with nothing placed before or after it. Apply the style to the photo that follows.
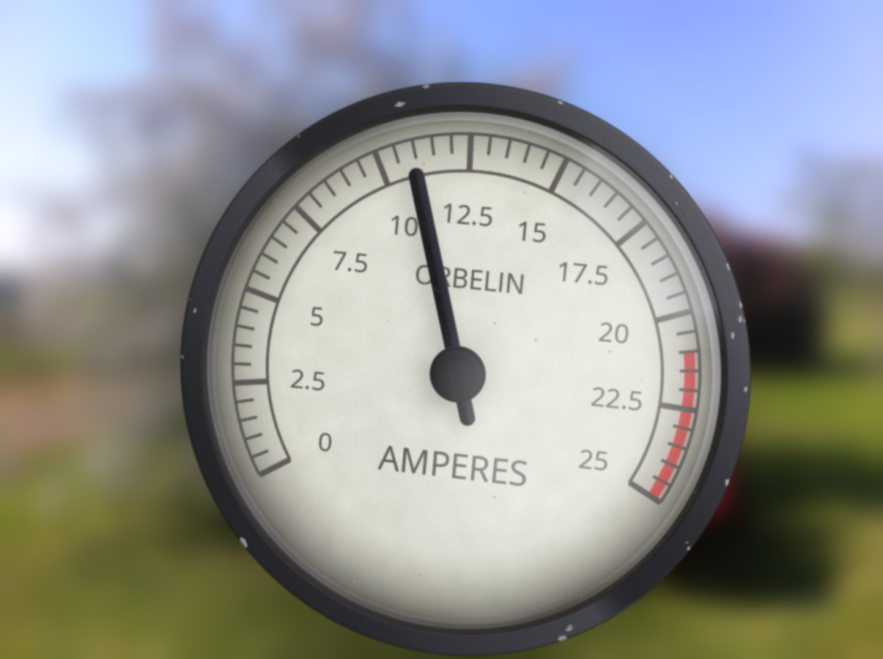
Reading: 11A
